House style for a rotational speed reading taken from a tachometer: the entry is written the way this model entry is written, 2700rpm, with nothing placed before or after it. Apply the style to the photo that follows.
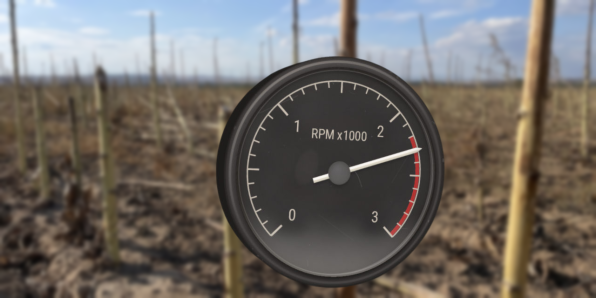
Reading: 2300rpm
